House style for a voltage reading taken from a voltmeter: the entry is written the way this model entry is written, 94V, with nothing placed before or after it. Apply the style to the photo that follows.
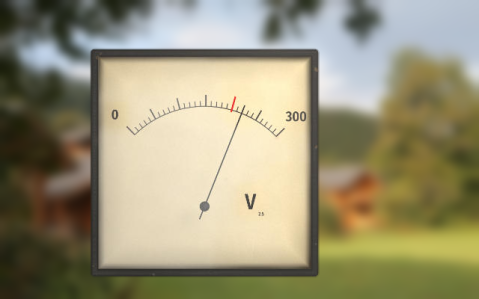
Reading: 220V
